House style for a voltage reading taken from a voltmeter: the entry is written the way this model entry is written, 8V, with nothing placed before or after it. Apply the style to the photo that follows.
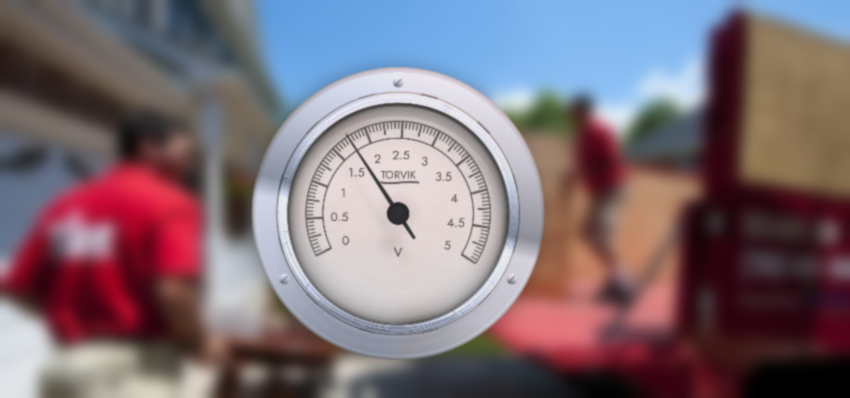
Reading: 1.75V
